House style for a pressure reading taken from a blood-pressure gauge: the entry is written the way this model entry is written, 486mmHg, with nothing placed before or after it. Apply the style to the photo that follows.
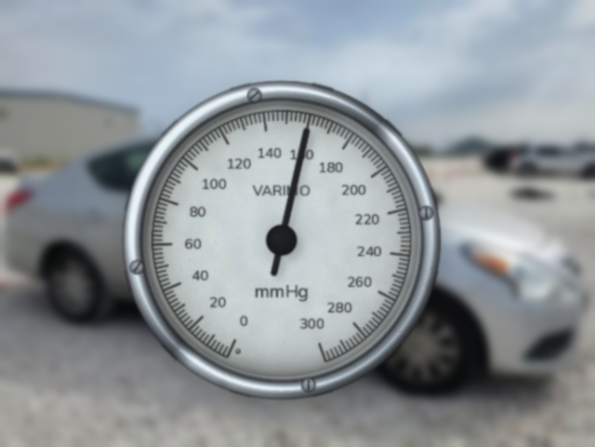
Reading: 160mmHg
